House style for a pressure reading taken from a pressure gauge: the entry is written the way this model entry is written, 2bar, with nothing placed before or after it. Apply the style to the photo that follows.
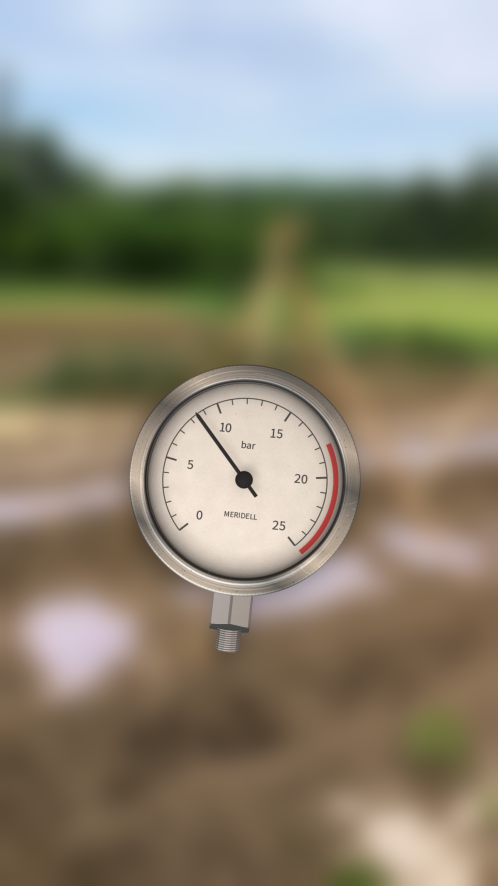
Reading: 8.5bar
